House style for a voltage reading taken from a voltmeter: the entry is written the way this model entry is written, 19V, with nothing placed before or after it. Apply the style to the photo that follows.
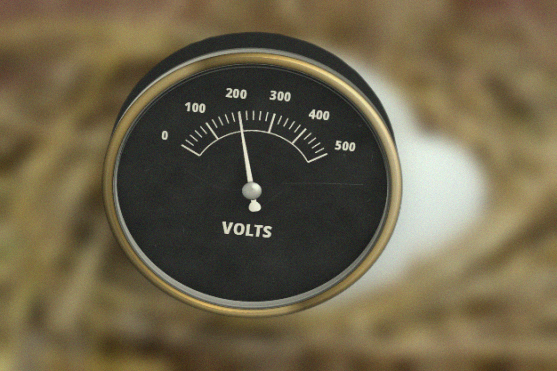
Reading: 200V
